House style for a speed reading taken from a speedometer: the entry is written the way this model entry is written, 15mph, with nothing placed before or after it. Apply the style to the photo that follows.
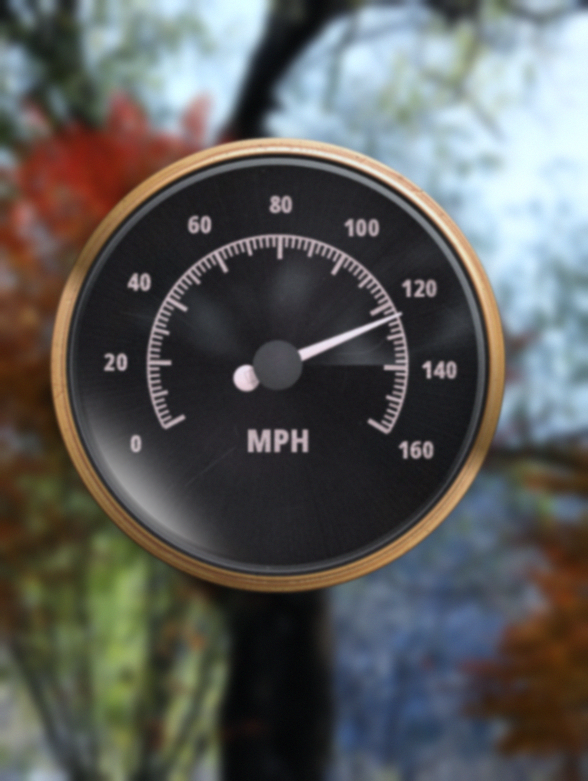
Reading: 124mph
